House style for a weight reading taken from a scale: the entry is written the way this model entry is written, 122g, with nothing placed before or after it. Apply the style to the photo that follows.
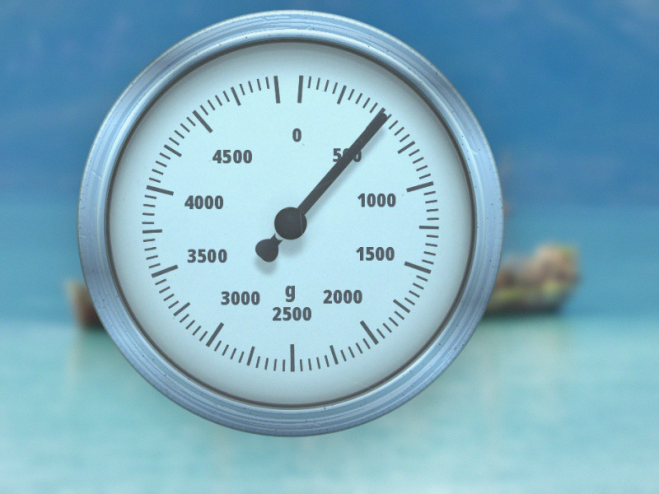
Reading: 525g
